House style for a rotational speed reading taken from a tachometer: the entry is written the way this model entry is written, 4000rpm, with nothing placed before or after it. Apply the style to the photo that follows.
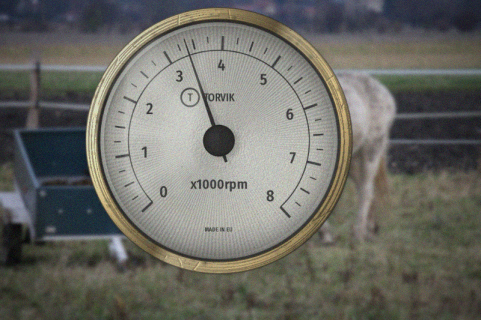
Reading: 3375rpm
